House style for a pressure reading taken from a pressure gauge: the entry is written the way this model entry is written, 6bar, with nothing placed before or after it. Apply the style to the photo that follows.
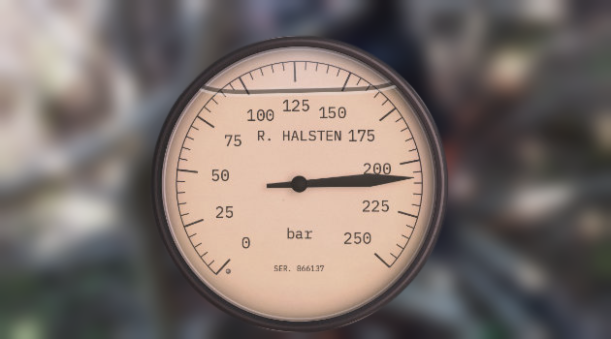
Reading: 207.5bar
